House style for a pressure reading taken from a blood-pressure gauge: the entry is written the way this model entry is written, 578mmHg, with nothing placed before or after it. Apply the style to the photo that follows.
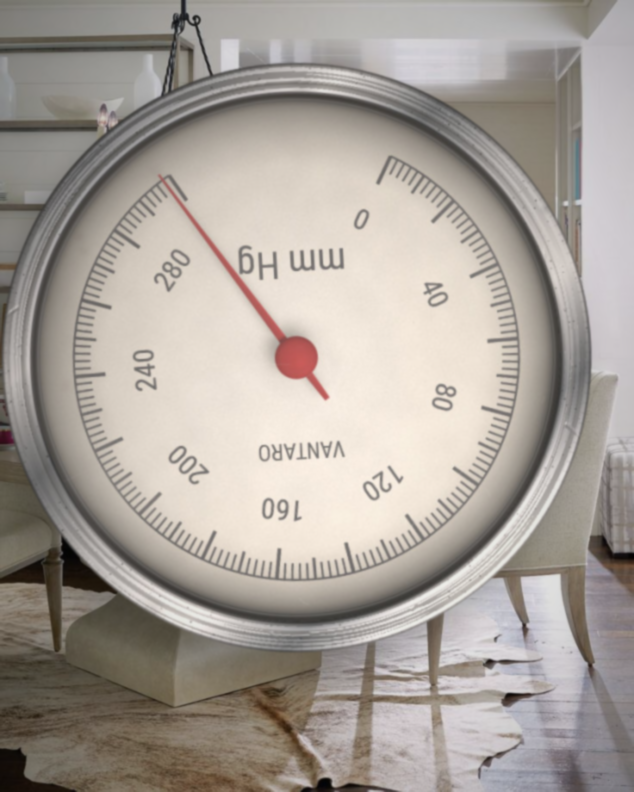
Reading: 298mmHg
